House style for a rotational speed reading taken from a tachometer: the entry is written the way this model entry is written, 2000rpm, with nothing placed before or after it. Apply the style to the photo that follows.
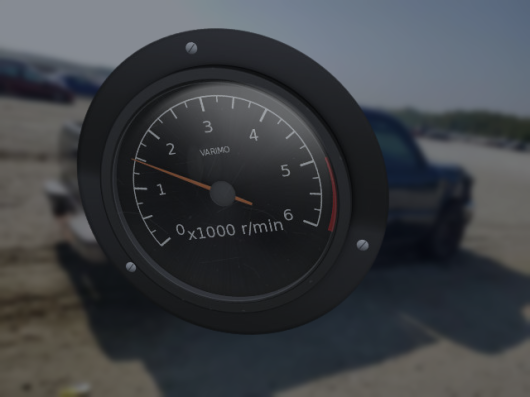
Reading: 1500rpm
